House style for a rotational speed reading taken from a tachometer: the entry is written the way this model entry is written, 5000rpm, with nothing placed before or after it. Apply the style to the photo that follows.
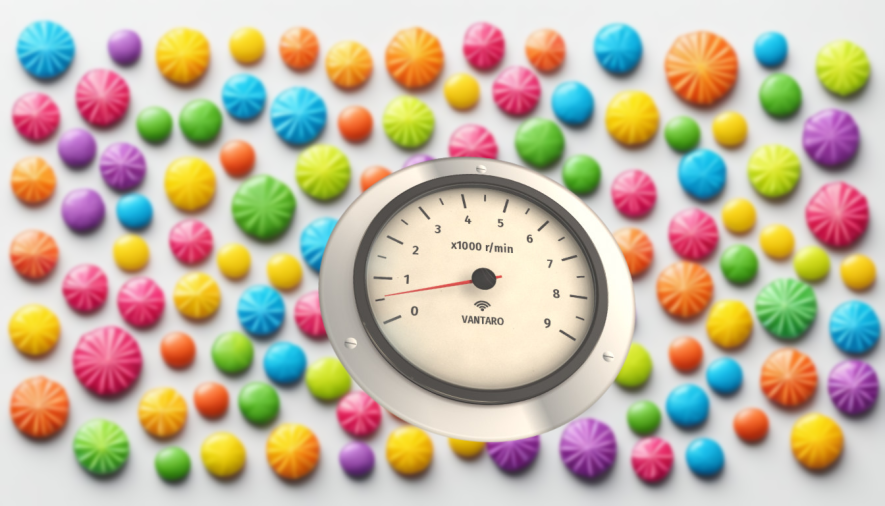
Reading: 500rpm
